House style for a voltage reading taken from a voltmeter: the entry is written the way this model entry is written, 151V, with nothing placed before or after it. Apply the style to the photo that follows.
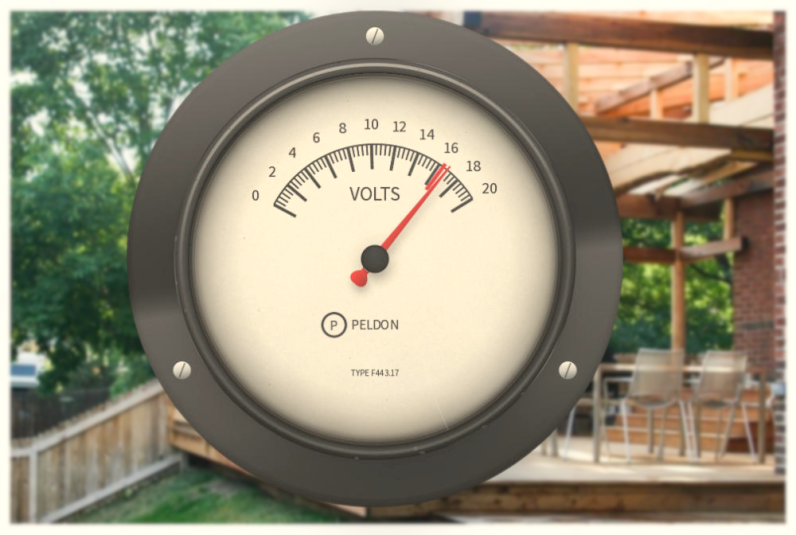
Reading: 16.8V
